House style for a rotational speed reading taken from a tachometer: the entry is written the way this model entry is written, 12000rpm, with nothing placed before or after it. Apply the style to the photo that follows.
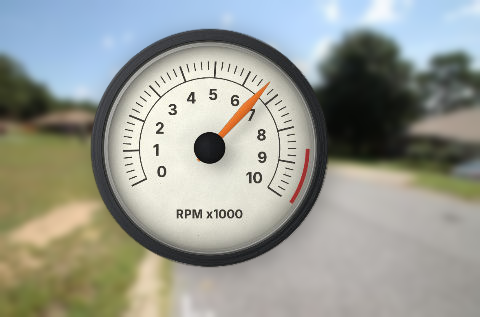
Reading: 6600rpm
